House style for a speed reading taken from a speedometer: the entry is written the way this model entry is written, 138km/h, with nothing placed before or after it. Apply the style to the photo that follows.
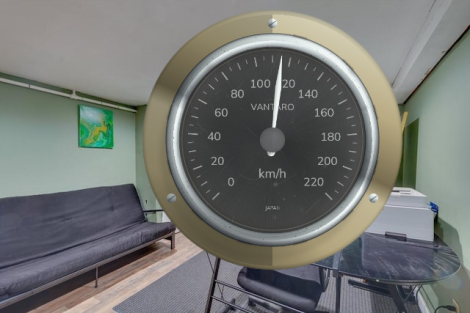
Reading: 115km/h
